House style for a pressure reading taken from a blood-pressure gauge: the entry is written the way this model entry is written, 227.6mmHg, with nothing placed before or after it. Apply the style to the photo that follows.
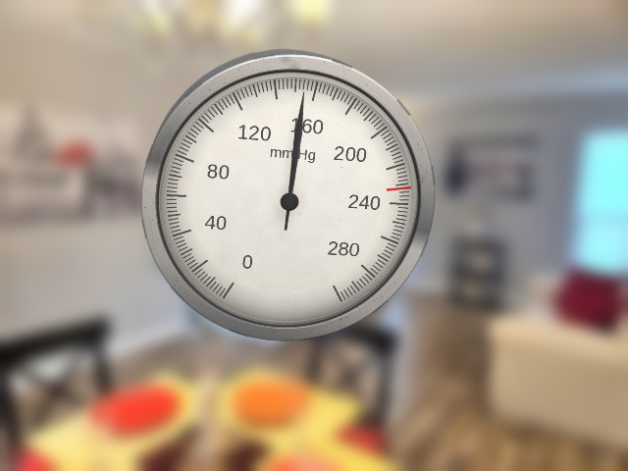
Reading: 154mmHg
